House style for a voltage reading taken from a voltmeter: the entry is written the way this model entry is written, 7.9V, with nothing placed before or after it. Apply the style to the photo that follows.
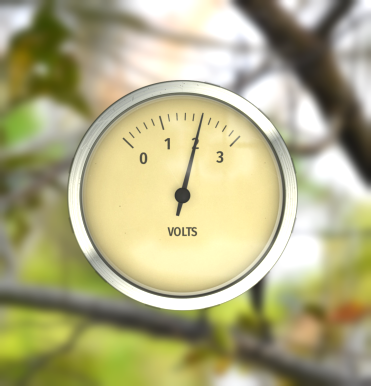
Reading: 2V
